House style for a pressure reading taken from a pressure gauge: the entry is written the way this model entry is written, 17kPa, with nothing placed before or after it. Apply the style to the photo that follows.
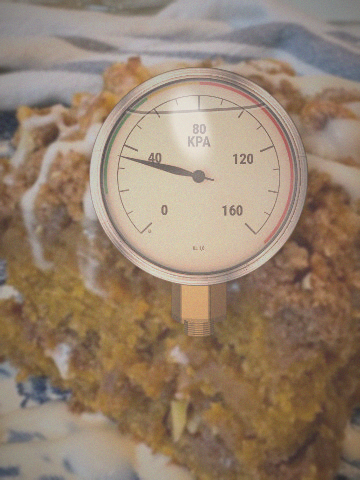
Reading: 35kPa
